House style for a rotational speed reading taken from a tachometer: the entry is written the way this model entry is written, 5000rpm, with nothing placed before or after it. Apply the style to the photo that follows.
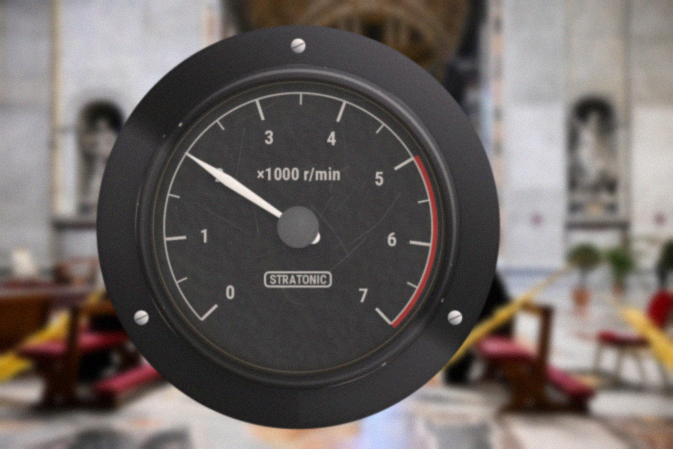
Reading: 2000rpm
